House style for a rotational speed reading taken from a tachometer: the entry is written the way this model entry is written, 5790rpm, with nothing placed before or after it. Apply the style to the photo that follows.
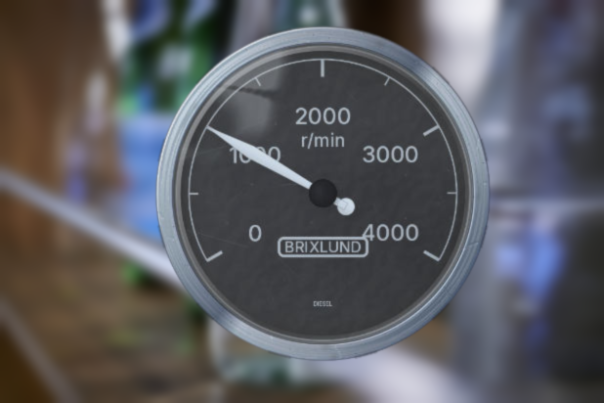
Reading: 1000rpm
